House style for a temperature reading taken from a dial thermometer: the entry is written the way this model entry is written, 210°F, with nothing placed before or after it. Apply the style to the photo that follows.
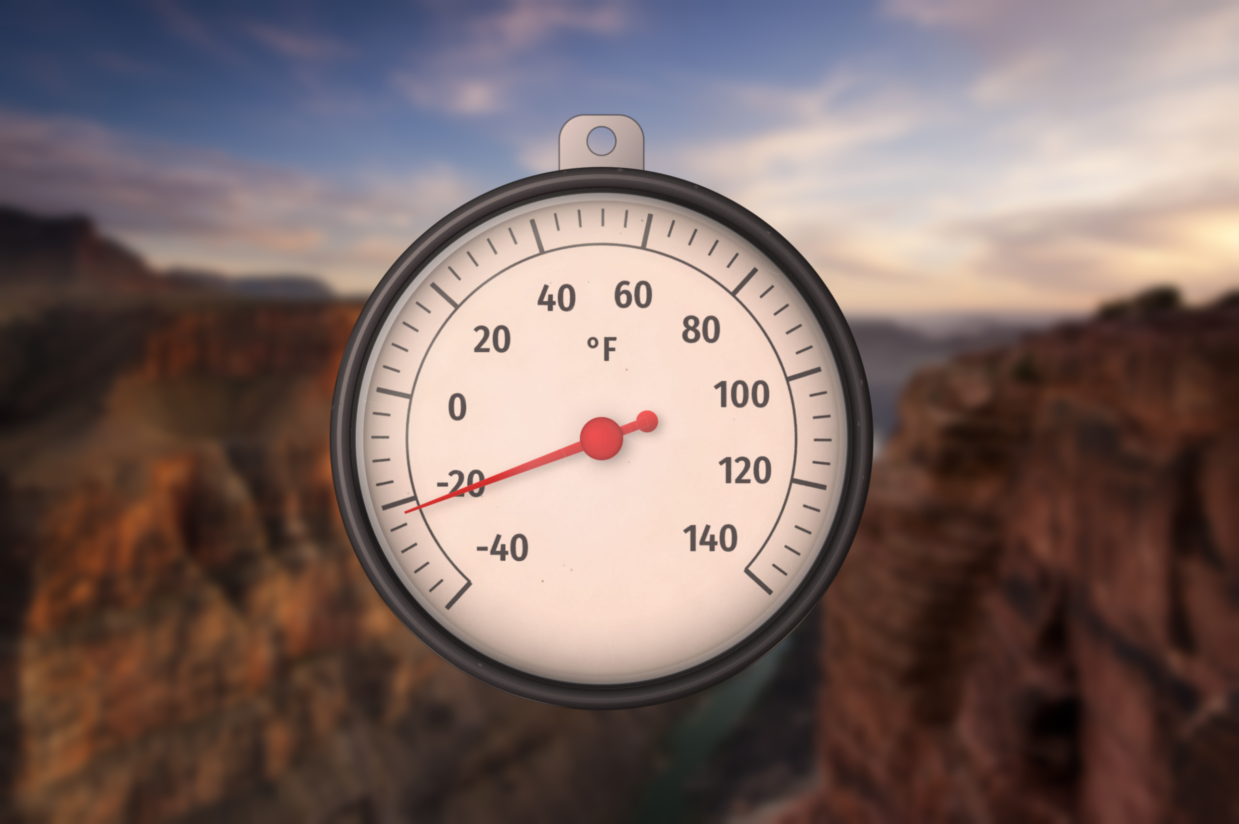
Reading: -22°F
